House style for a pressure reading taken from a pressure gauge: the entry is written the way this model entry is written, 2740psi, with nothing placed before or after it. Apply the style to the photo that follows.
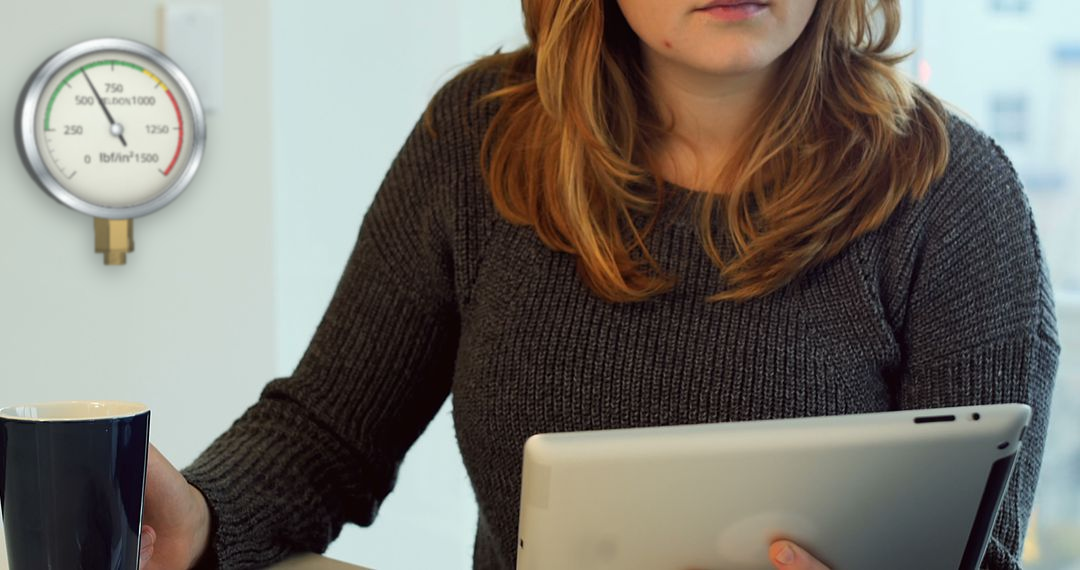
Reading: 600psi
